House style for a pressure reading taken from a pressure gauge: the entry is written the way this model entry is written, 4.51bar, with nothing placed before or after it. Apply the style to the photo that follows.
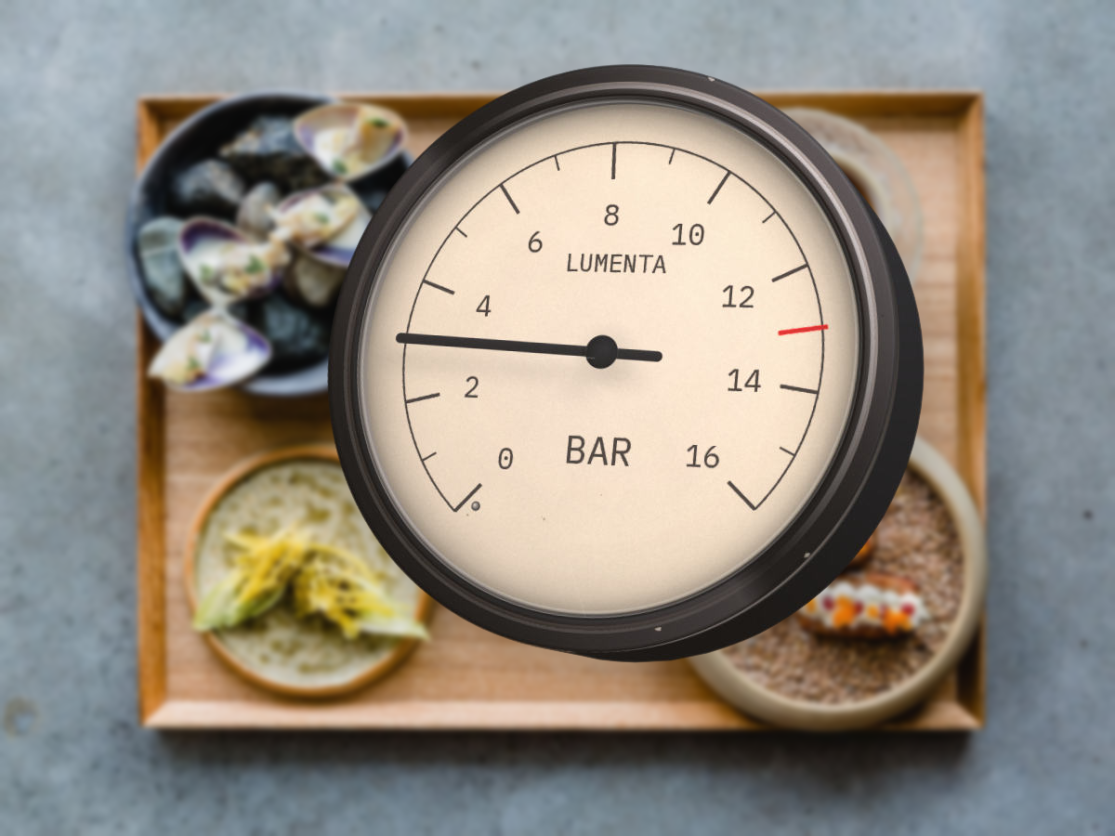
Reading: 3bar
